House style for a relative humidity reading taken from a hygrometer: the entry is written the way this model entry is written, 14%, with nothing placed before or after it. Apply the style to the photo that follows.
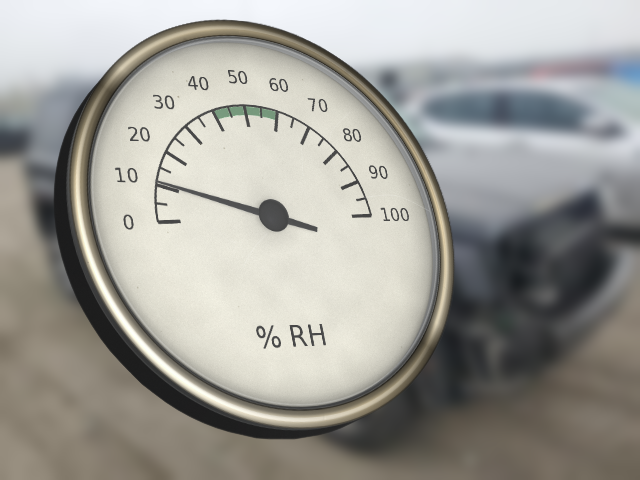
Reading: 10%
